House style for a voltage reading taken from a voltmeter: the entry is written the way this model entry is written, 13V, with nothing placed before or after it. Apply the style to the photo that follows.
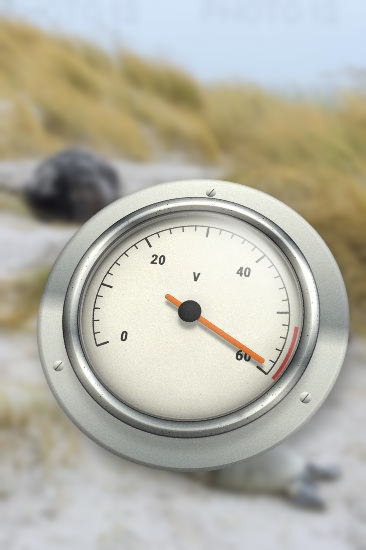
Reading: 59V
